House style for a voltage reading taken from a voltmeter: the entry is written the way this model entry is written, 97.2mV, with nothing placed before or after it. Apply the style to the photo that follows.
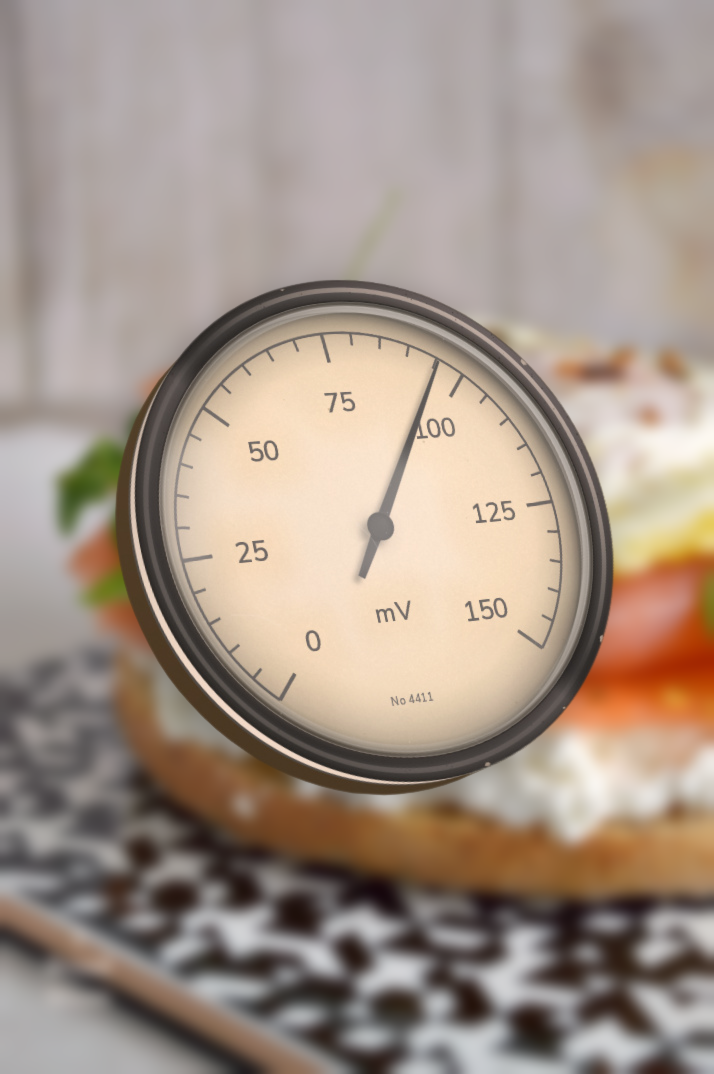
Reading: 95mV
